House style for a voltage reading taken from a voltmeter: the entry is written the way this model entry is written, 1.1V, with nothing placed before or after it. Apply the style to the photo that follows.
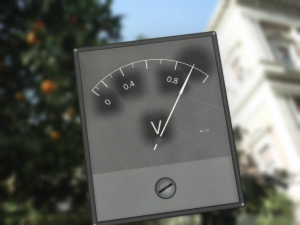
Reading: 0.9V
